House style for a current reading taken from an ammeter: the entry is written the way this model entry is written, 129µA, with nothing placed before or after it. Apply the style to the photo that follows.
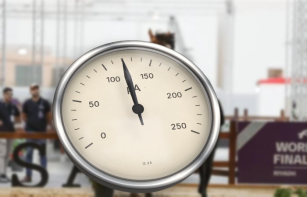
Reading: 120µA
